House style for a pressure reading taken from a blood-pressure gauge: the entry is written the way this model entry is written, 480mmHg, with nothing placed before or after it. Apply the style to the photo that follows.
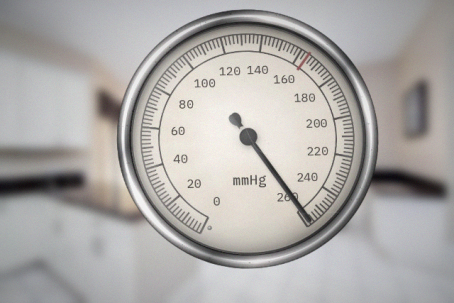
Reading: 258mmHg
